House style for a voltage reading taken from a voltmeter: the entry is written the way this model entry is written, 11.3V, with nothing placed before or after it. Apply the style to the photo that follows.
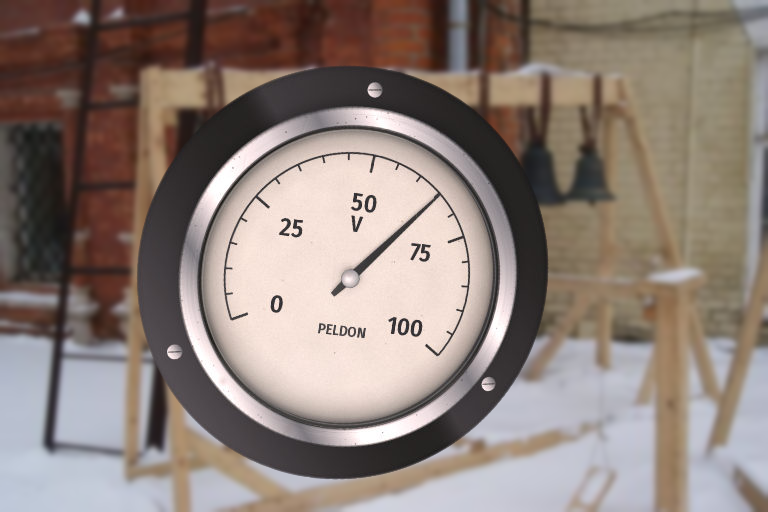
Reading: 65V
